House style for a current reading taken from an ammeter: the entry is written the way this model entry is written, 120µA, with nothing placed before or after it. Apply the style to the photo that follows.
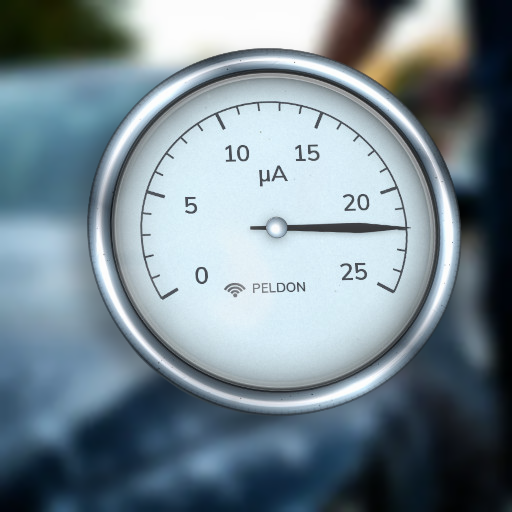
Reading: 22µA
